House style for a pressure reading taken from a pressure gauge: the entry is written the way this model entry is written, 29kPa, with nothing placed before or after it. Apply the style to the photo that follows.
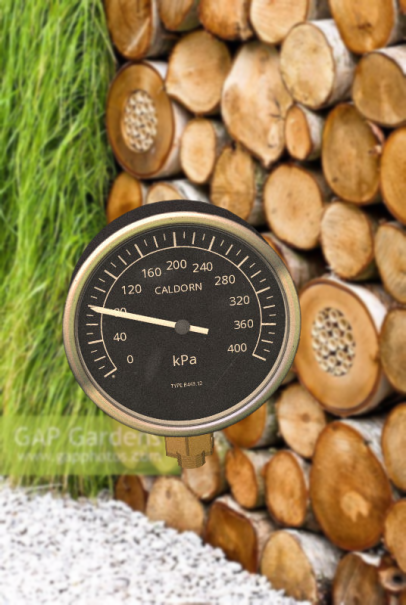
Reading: 80kPa
